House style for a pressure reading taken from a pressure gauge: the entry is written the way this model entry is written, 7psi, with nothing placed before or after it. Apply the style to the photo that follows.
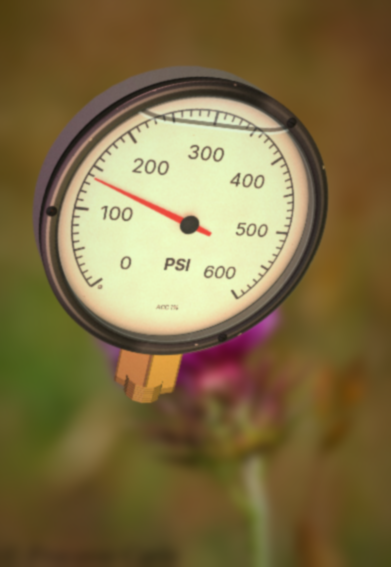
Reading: 140psi
